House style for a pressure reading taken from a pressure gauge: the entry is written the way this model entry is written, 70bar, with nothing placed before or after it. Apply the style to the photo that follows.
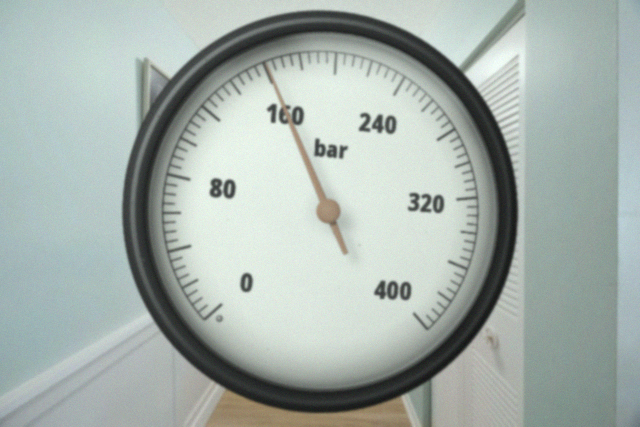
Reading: 160bar
